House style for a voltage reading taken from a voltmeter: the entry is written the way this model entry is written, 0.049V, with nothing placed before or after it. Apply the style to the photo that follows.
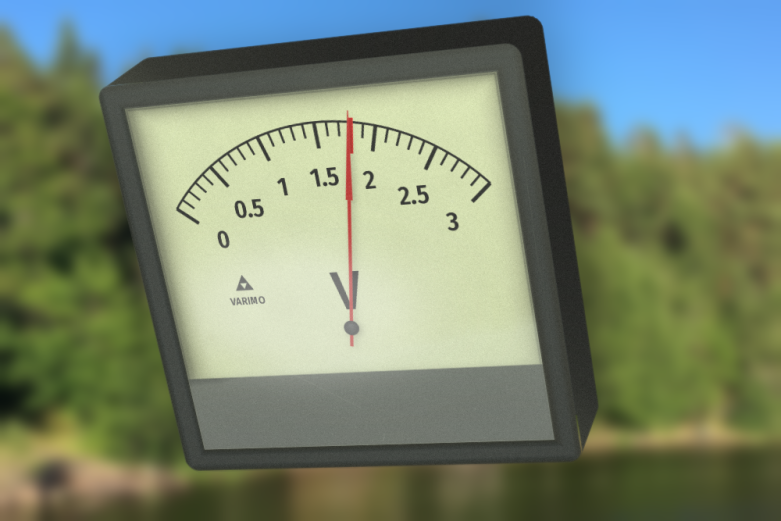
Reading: 1.8V
